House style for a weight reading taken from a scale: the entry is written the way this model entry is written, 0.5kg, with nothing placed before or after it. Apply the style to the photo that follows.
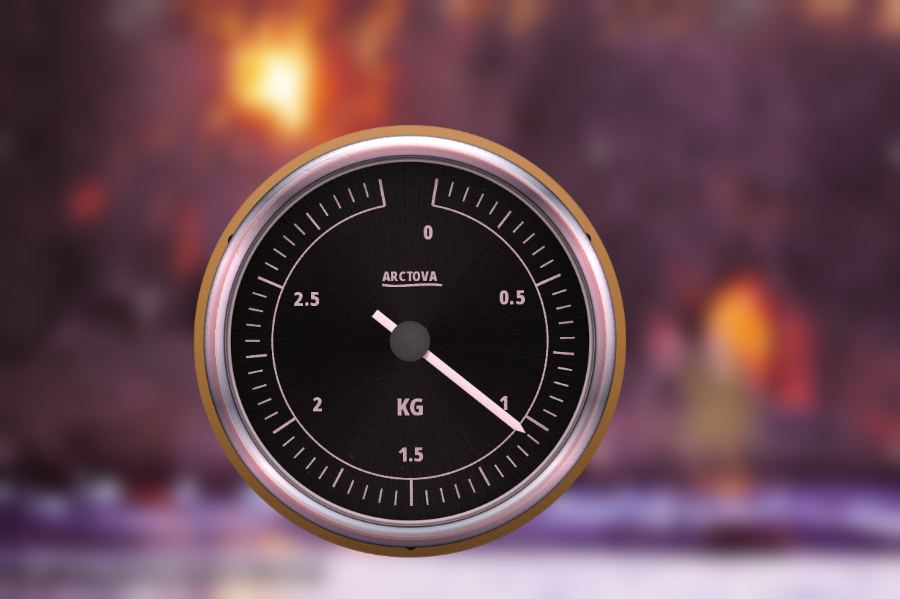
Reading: 1.05kg
